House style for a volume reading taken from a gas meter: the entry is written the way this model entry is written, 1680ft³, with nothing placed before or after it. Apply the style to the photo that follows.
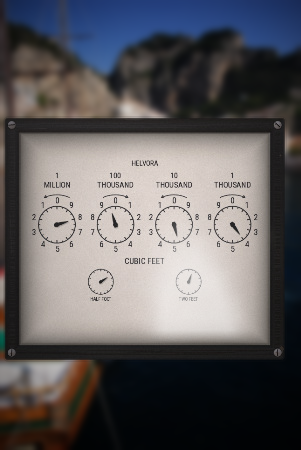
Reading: 795400ft³
